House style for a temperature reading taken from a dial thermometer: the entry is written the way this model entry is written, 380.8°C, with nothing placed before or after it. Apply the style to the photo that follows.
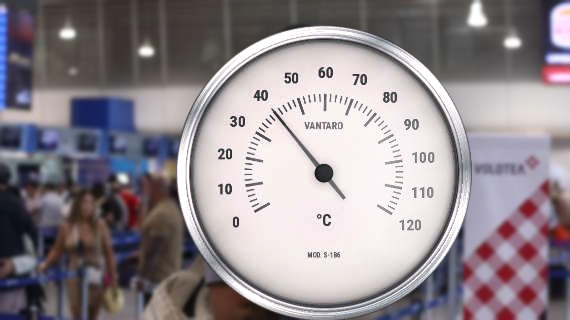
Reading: 40°C
